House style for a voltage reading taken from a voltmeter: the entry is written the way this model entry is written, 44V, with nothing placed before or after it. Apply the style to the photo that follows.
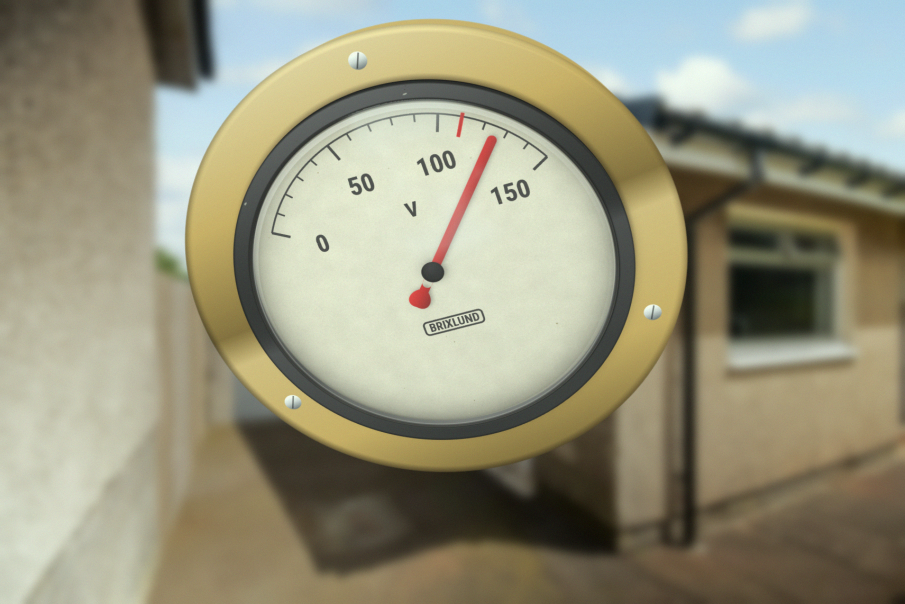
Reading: 125V
